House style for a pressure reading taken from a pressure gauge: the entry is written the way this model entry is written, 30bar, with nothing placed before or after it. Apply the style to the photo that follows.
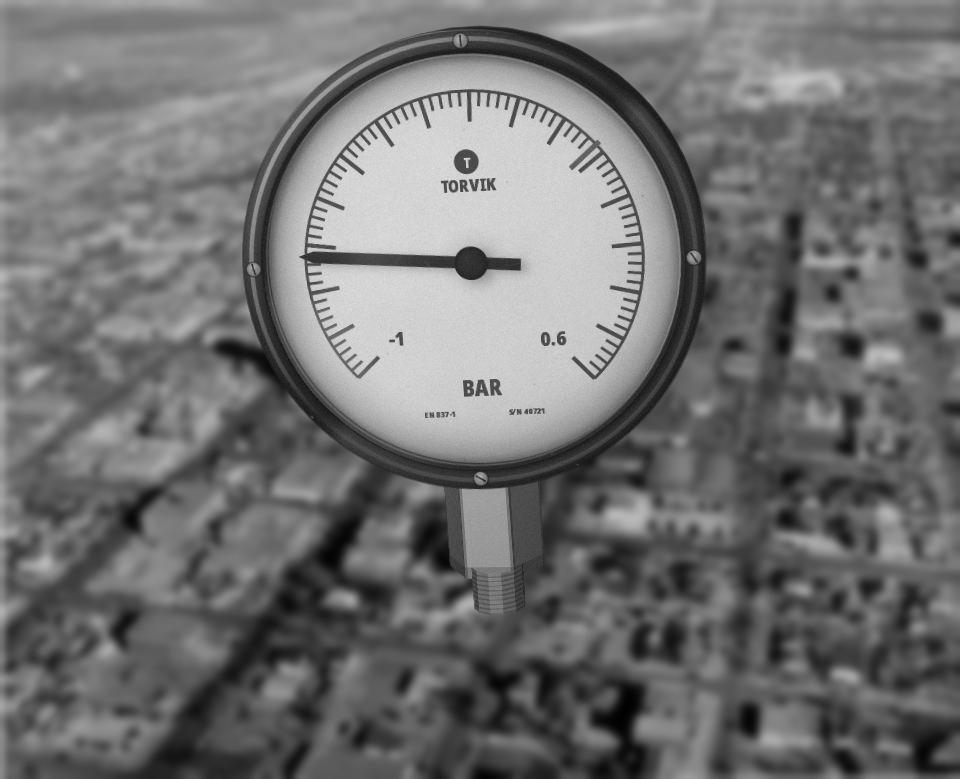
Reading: -0.72bar
